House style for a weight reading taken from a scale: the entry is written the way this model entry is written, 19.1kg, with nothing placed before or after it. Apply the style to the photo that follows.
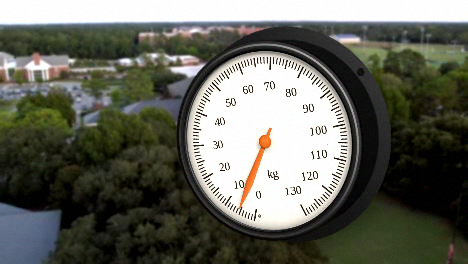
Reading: 5kg
